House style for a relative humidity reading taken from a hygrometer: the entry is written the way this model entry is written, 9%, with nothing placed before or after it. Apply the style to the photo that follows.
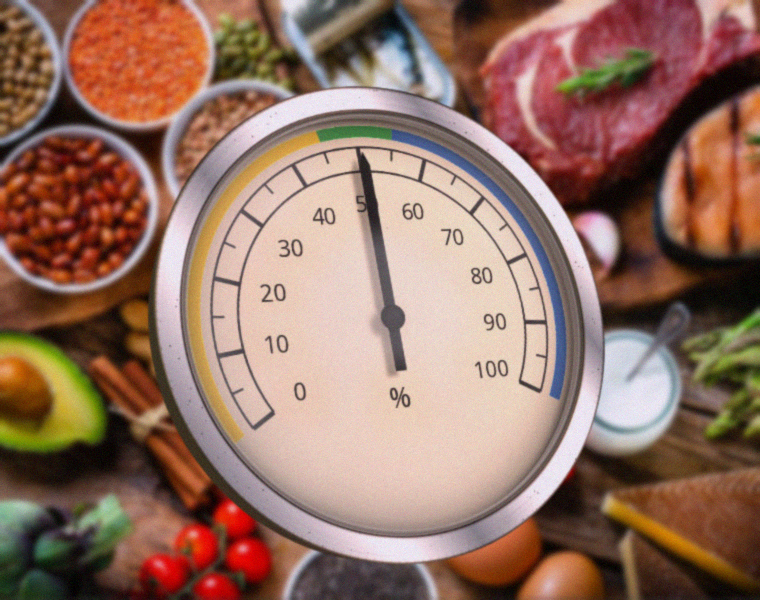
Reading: 50%
